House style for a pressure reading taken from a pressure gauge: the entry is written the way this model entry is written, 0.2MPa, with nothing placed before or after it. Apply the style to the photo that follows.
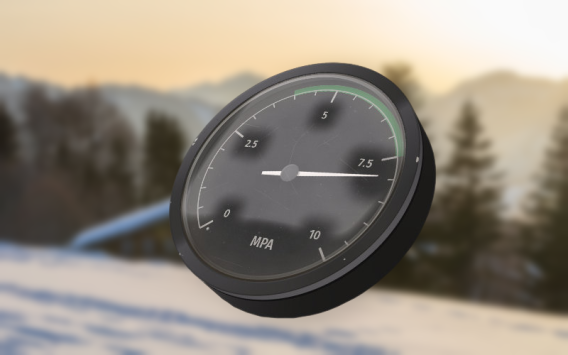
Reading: 8MPa
